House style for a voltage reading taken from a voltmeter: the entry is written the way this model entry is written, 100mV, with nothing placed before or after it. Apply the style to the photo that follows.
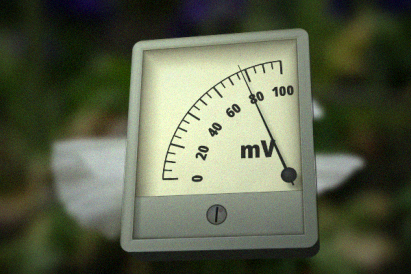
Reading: 77.5mV
